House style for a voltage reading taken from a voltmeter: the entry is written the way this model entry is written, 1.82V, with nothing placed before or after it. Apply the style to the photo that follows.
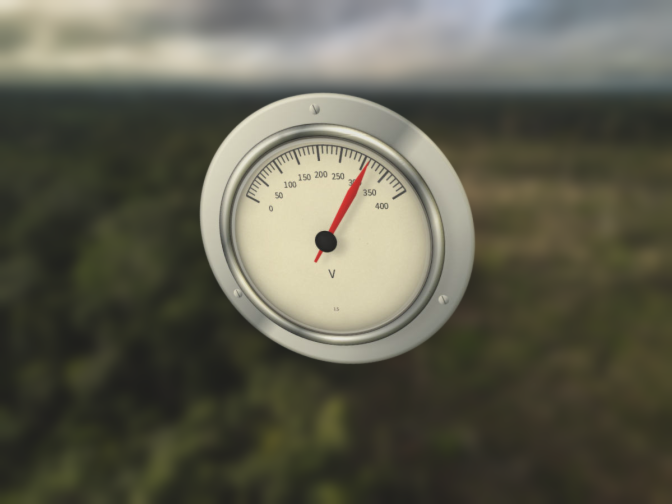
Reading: 310V
